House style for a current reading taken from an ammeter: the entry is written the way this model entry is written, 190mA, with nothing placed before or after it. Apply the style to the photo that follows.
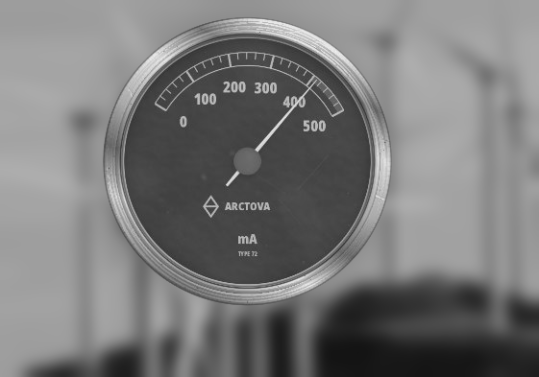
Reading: 410mA
